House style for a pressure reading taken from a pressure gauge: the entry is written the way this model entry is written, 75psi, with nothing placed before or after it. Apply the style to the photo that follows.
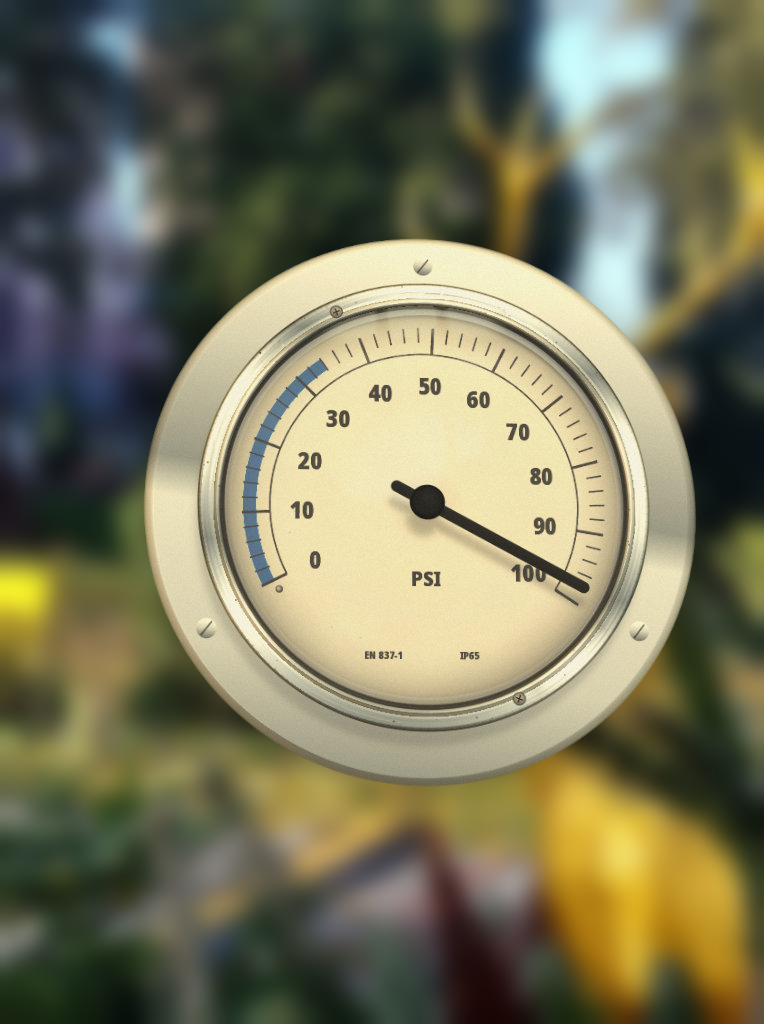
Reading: 98psi
